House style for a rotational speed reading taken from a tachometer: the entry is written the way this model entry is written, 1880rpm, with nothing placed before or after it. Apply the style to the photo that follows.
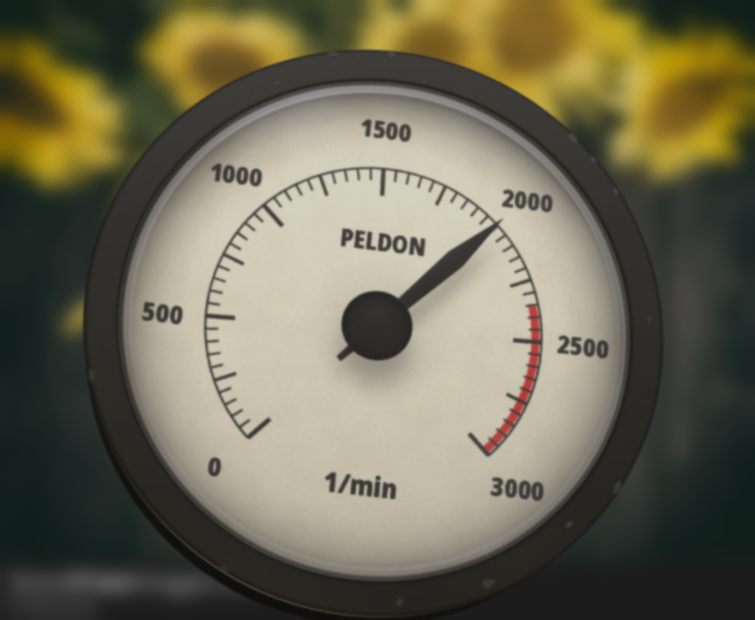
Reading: 2000rpm
